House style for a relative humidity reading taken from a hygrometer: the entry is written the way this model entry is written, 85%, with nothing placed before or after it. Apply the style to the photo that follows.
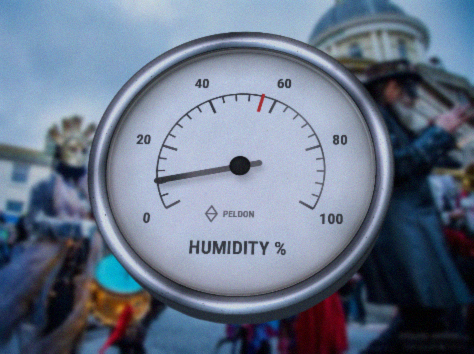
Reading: 8%
